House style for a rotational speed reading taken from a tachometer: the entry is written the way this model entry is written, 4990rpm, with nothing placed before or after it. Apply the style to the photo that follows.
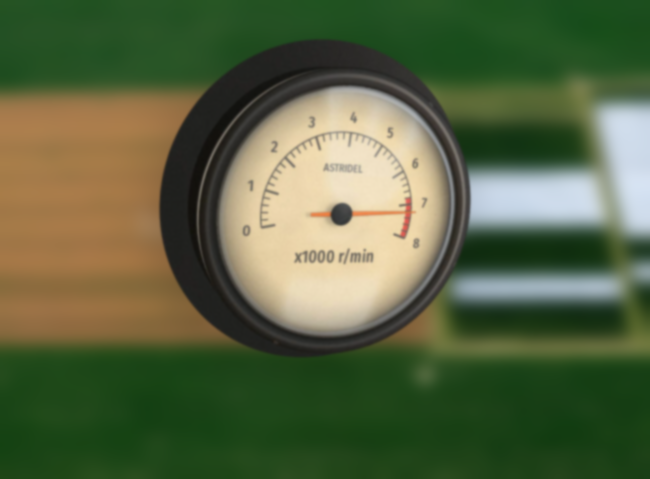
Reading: 7200rpm
